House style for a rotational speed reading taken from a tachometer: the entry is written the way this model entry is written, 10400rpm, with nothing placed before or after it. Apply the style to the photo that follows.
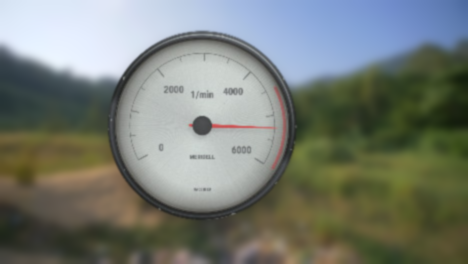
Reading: 5250rpm
